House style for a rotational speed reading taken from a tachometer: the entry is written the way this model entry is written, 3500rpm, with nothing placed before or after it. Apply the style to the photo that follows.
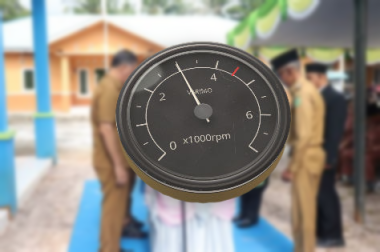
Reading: 3000rpm
